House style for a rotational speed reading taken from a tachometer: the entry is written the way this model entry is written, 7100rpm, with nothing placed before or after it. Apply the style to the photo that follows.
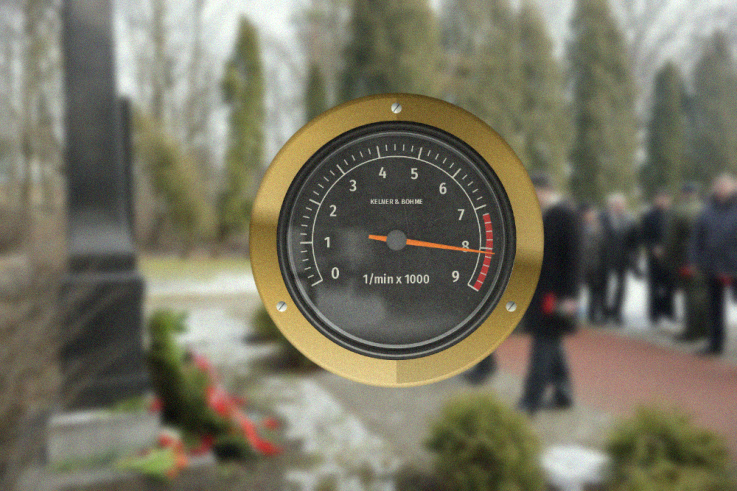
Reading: 8100rpm
